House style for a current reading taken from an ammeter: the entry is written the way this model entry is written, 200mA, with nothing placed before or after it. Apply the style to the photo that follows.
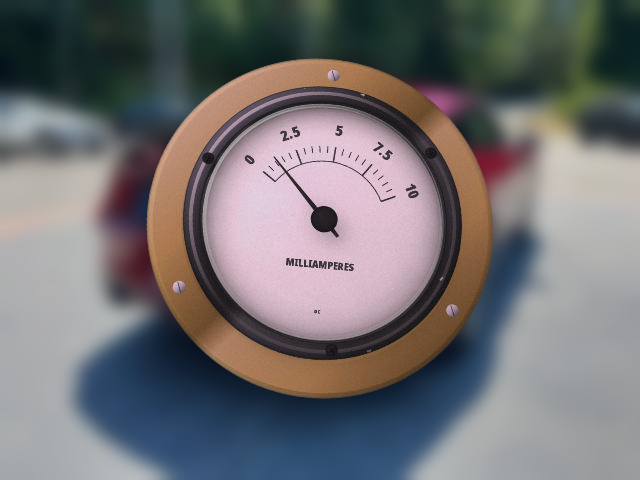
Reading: 1mA
